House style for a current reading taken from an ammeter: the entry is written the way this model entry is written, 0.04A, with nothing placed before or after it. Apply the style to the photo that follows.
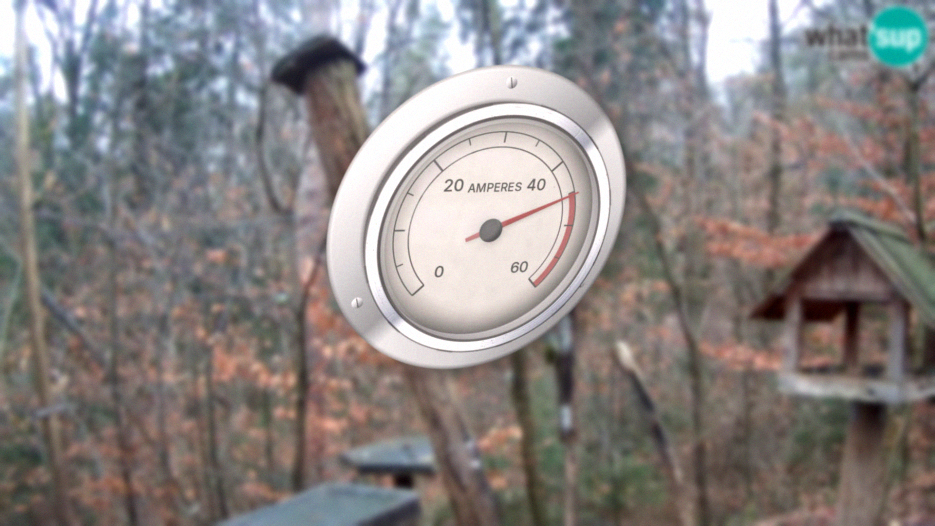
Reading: 45A
